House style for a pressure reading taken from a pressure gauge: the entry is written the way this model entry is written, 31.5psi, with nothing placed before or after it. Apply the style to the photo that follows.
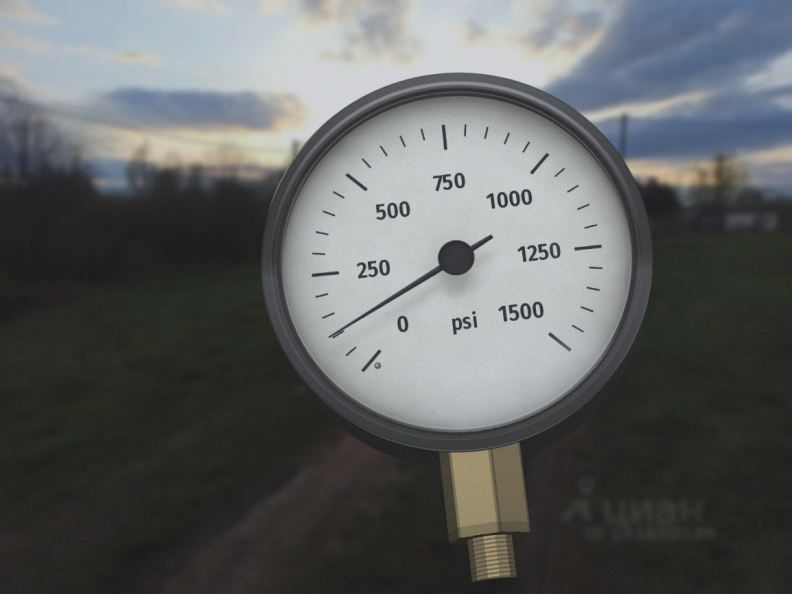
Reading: 100psi
